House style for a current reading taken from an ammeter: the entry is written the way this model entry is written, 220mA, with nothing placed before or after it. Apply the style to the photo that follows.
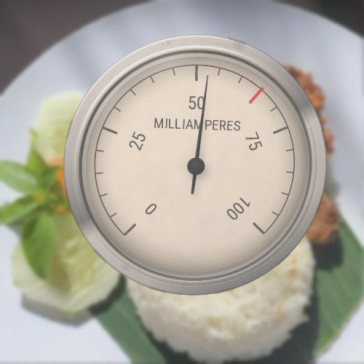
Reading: 52.5mA
